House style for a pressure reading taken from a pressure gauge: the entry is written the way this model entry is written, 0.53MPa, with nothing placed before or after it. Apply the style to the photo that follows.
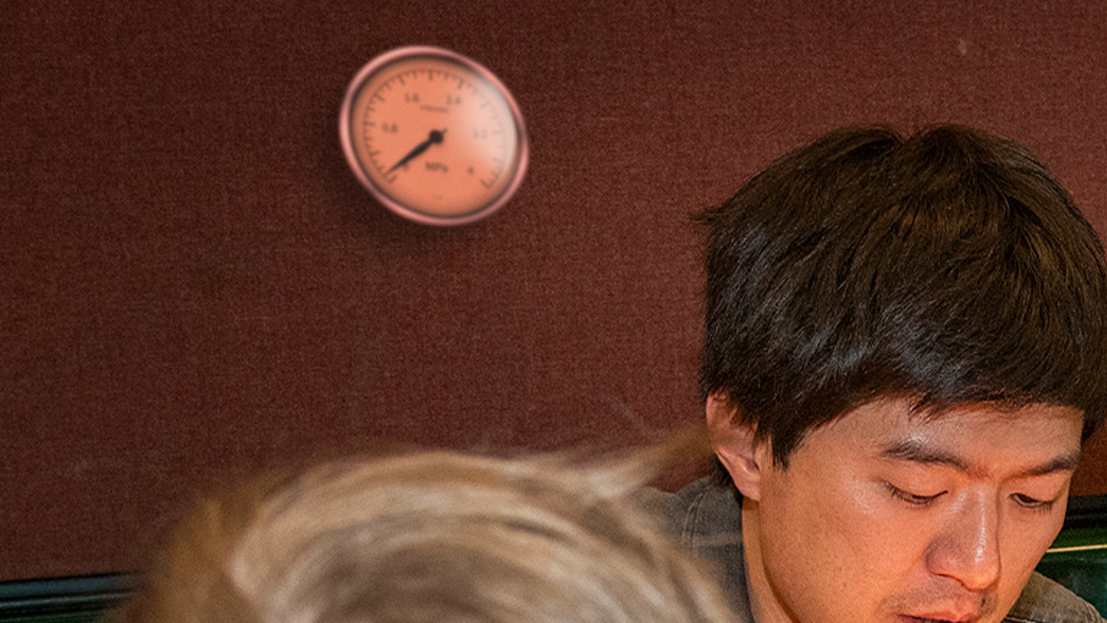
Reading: 0.1MPa
